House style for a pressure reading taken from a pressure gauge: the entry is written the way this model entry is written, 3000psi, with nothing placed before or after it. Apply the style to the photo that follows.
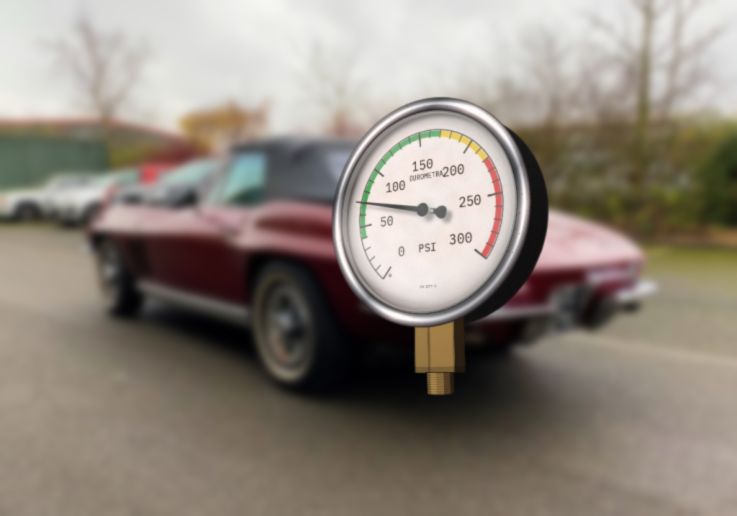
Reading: 70psi
